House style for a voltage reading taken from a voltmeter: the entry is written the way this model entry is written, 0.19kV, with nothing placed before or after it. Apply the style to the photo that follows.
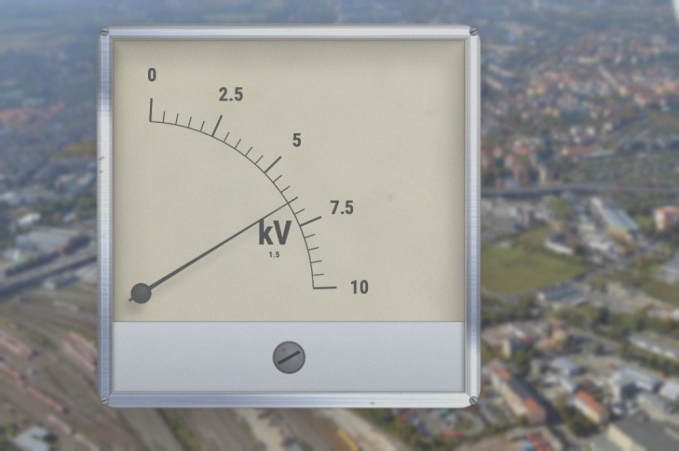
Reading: 6.5kV
